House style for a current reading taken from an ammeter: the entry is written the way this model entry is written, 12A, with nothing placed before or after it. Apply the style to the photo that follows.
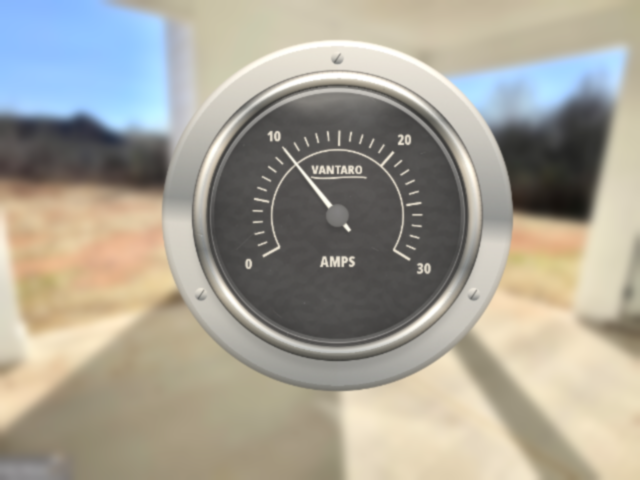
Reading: 10A
